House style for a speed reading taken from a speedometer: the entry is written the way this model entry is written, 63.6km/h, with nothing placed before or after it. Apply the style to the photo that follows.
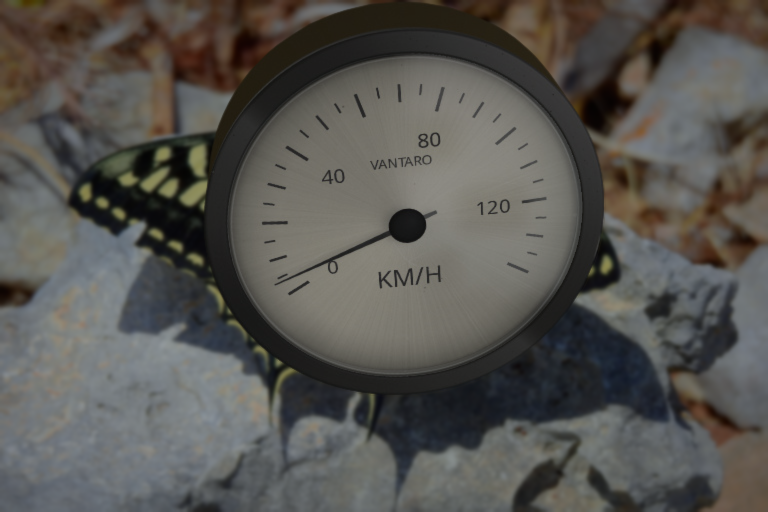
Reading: 5km/h
